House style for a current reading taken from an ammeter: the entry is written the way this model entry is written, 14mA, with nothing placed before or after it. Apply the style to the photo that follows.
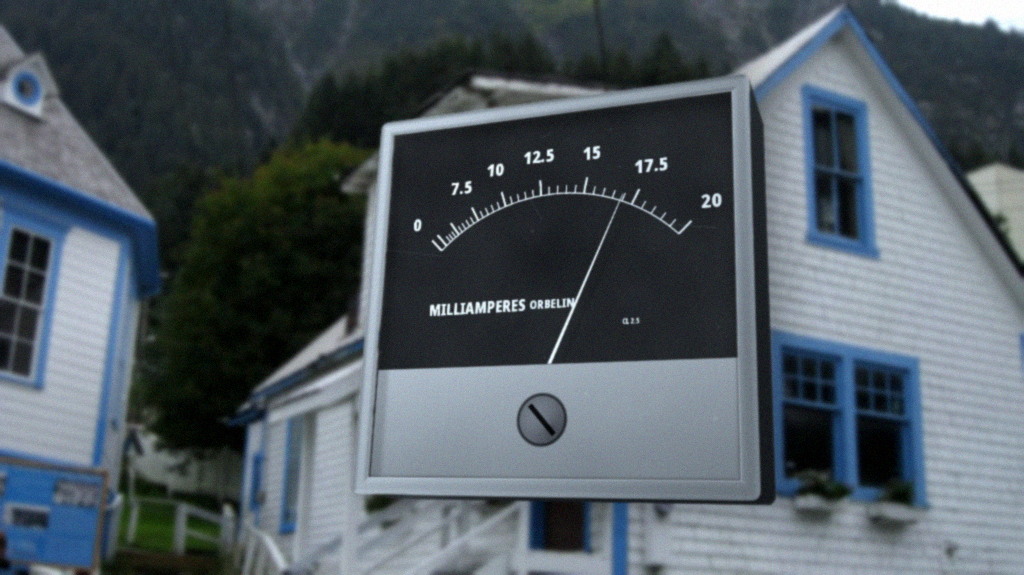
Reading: 17mA
